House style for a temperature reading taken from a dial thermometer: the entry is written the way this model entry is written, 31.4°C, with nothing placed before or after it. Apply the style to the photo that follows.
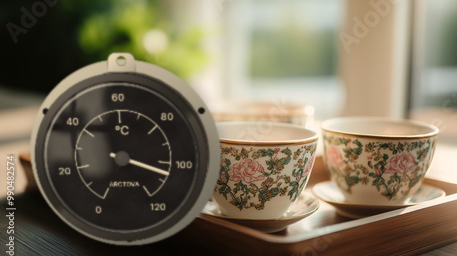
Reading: 105°C
